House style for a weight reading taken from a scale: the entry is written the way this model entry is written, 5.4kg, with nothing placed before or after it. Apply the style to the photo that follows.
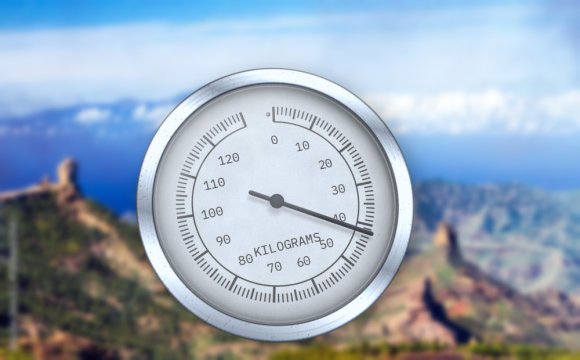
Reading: 42kg
